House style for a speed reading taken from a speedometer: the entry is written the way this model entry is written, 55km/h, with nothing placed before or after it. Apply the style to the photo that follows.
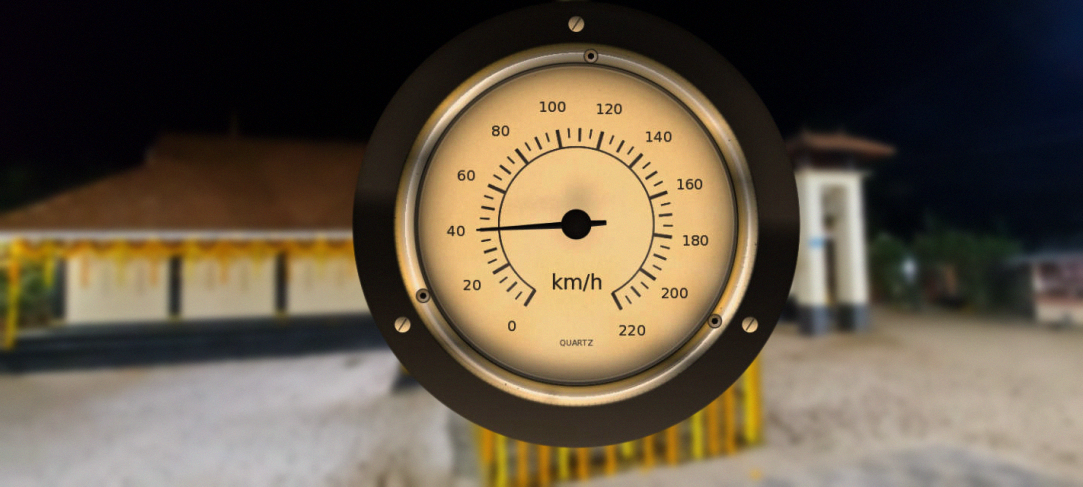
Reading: 40km/h
